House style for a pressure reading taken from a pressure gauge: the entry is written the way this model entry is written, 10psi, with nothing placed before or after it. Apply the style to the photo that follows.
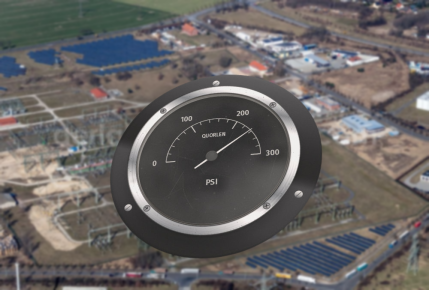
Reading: 240psi
